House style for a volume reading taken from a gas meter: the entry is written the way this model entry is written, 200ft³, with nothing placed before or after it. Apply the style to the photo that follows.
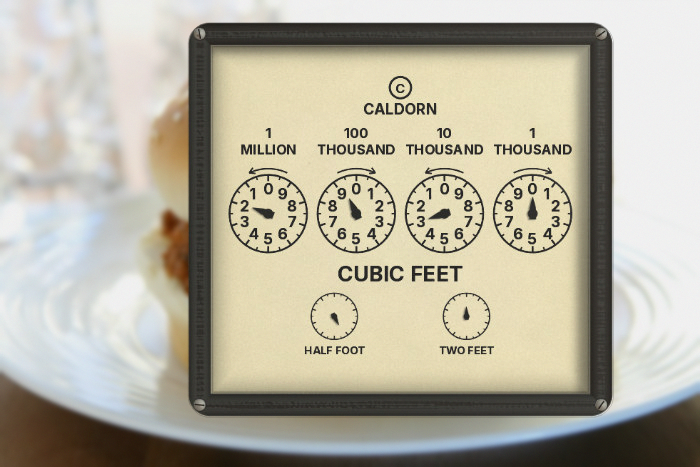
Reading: 193000ft³
